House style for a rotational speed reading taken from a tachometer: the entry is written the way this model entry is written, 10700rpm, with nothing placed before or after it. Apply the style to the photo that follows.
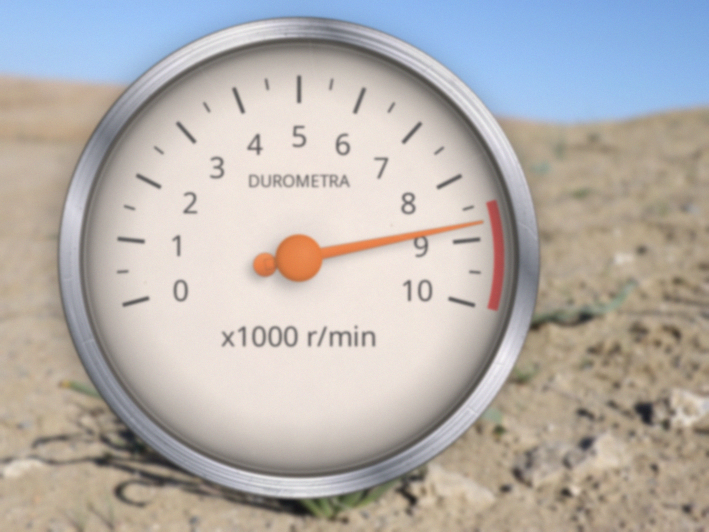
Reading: 8750rpm
